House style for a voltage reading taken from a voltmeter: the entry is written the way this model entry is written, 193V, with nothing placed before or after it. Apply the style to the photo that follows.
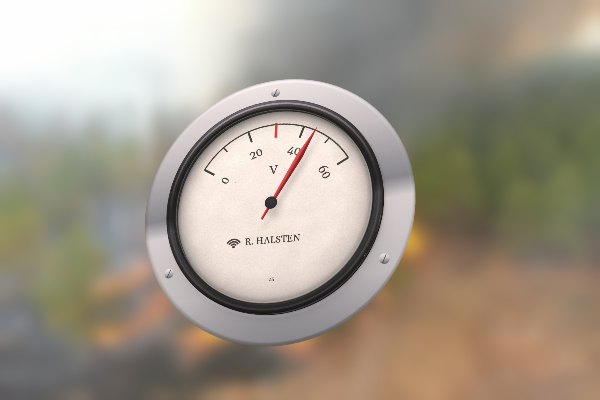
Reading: 45V
